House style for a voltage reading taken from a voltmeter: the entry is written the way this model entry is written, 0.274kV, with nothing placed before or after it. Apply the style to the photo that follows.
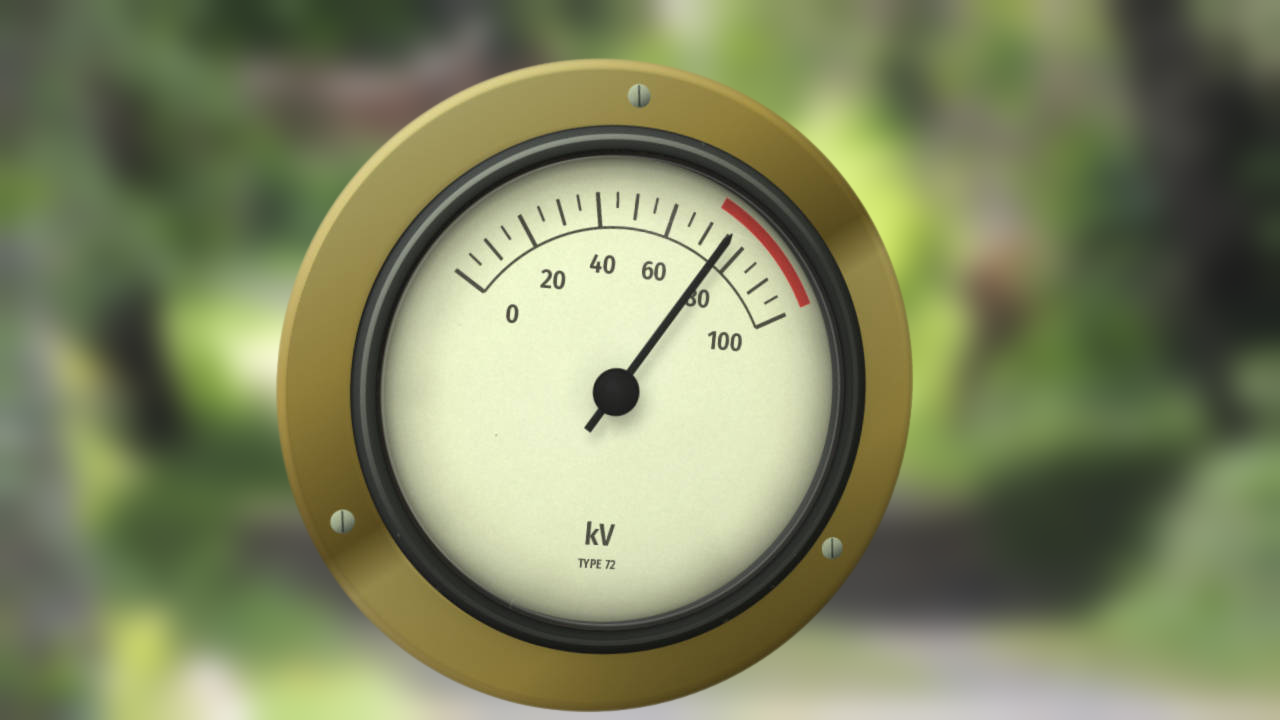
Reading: 75kV
